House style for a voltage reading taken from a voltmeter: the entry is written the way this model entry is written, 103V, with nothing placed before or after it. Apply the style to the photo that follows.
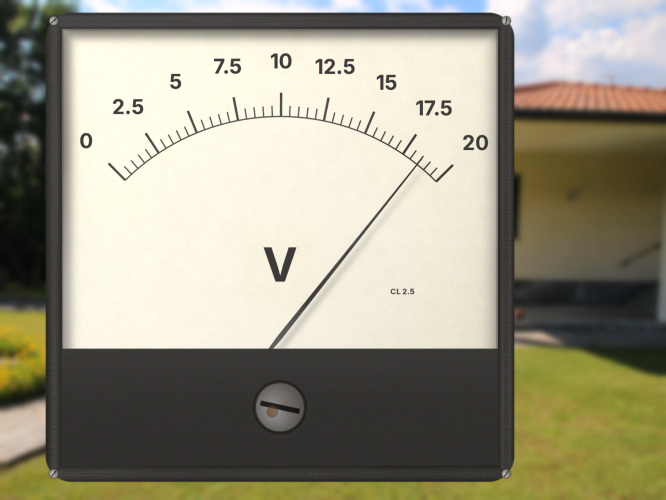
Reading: 18.5V
